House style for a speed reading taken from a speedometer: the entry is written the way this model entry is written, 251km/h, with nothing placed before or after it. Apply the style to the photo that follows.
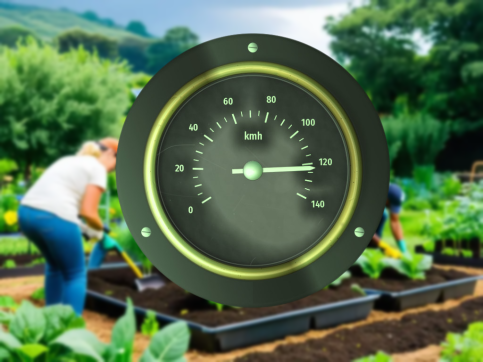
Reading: 122.5km/h
